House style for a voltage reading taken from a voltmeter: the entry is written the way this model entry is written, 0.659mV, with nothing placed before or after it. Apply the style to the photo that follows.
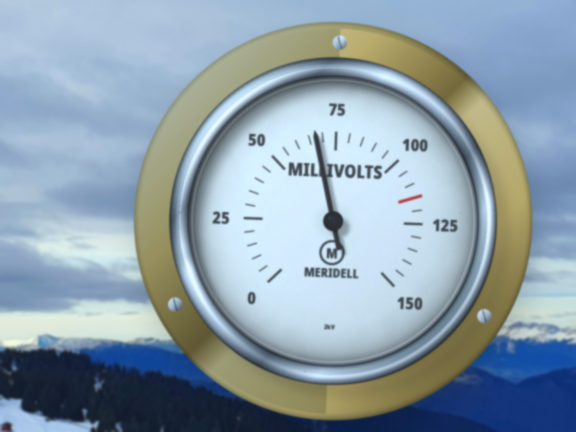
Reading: 67.5mV
